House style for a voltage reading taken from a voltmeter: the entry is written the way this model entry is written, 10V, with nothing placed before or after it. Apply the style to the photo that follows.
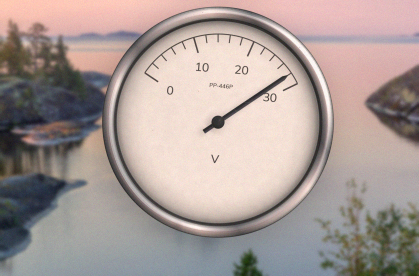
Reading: 28V
